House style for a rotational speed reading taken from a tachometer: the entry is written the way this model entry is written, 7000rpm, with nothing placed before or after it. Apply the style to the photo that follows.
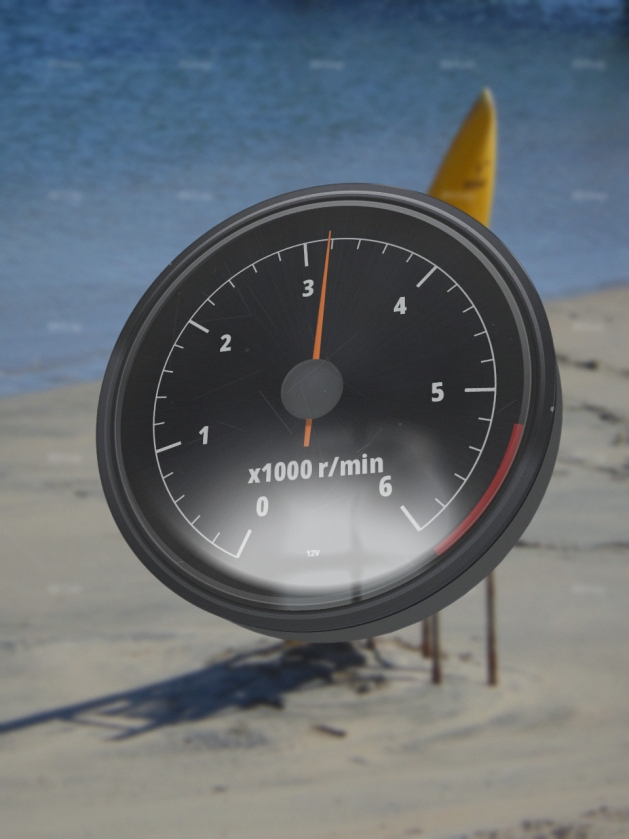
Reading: 3200rpm
